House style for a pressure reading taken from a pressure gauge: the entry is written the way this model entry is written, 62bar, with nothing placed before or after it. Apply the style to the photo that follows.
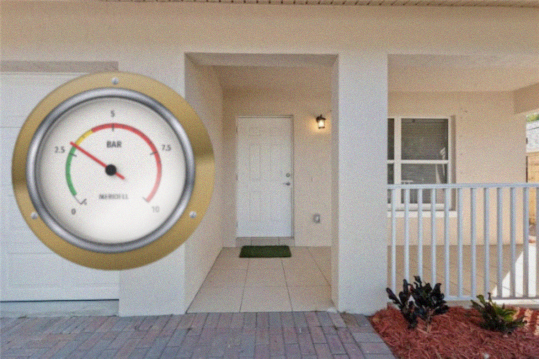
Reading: 3bar
